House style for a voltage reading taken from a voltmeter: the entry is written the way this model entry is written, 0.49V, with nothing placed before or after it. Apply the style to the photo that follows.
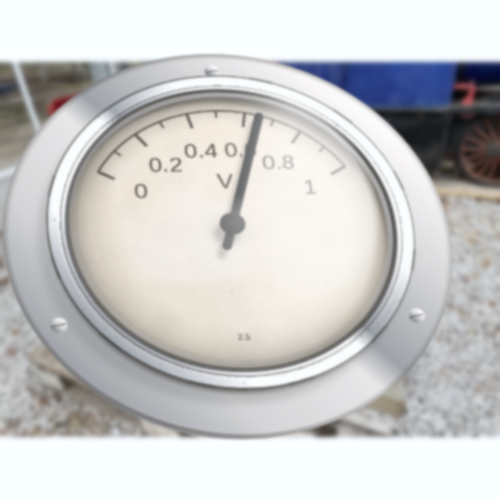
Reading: 0.65V
